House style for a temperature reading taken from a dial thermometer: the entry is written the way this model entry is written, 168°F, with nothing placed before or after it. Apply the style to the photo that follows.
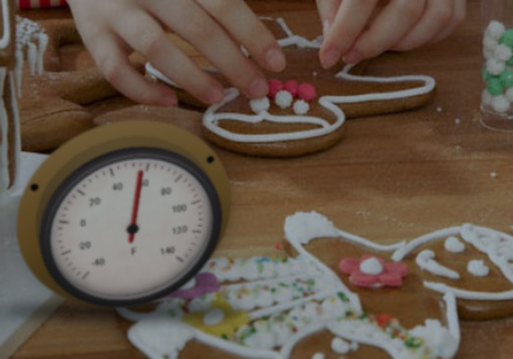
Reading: 56°F
